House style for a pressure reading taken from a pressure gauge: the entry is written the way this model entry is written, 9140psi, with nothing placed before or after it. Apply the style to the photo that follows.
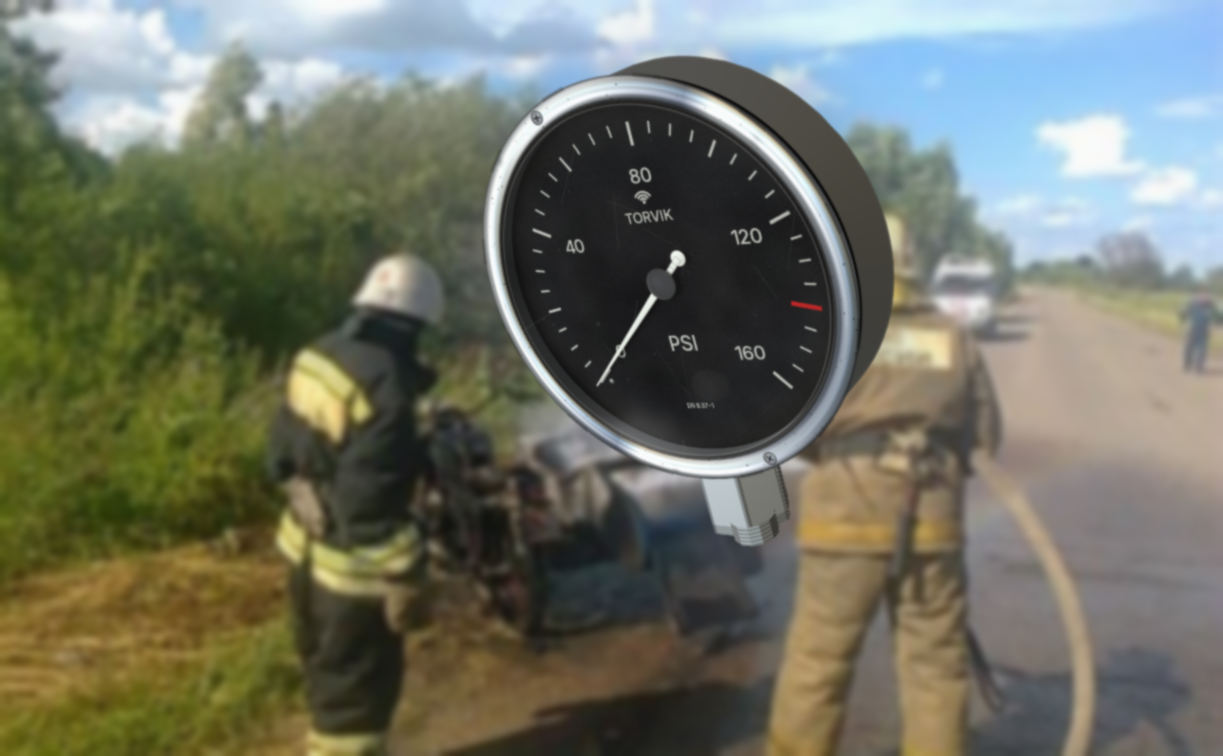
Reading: 0psi
